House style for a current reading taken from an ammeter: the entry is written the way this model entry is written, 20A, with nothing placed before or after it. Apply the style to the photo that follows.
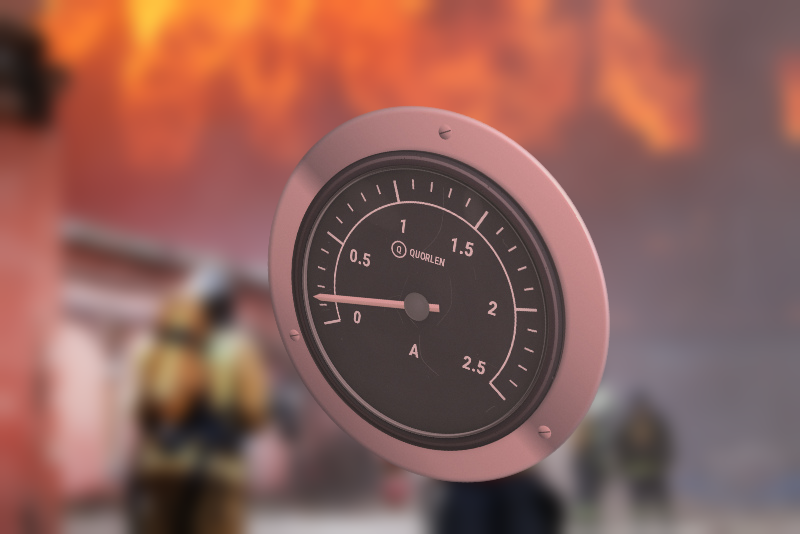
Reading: 0.15A
